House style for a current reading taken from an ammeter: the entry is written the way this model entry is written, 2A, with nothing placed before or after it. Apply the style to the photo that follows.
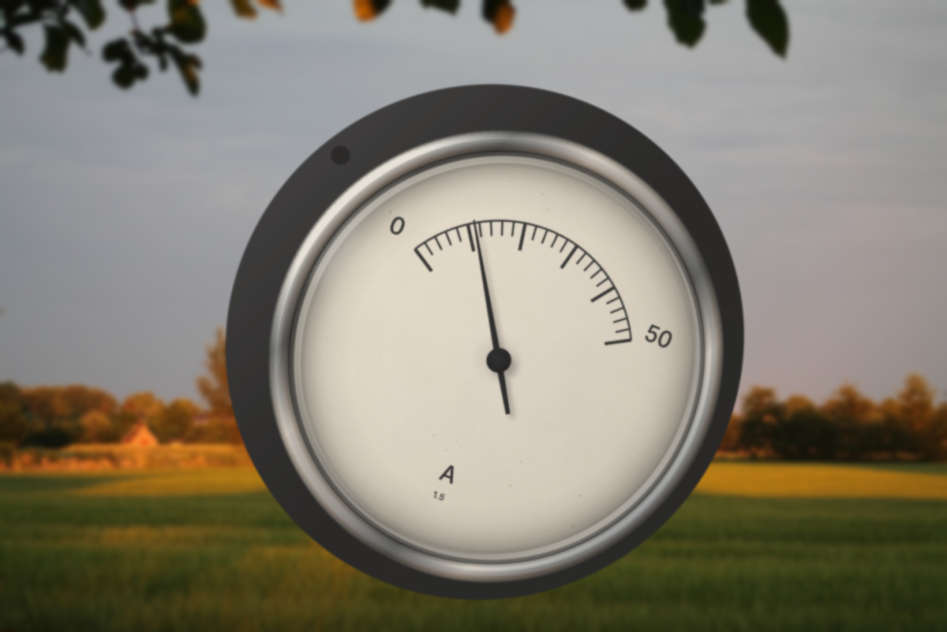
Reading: 11A
